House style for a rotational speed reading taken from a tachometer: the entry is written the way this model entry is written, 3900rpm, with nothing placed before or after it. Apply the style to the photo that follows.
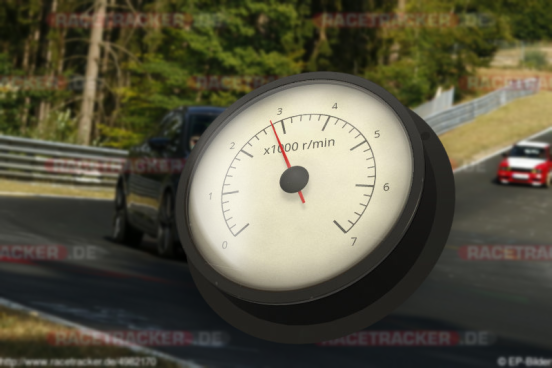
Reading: 2800rpm
